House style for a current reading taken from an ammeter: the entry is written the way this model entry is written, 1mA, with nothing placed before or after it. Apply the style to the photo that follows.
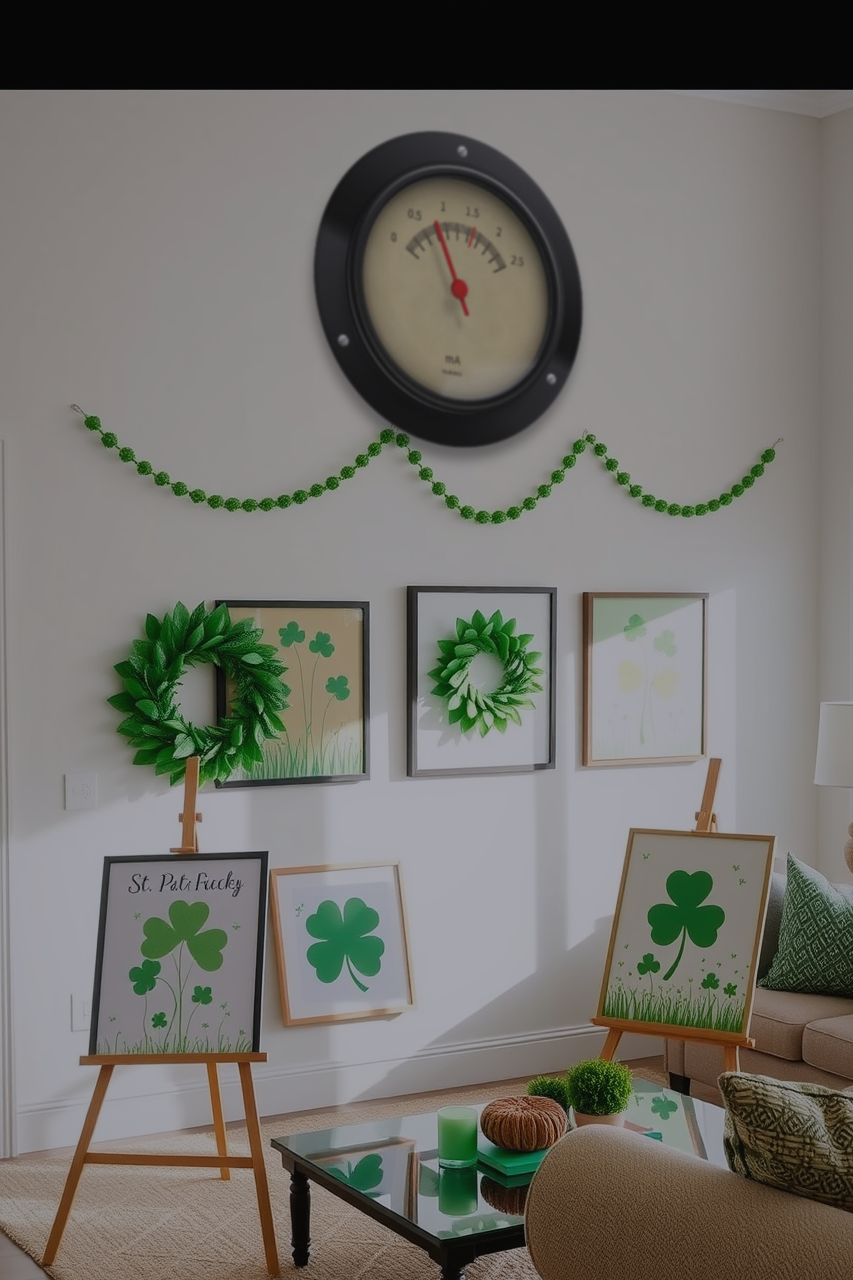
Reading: 0.75mA
